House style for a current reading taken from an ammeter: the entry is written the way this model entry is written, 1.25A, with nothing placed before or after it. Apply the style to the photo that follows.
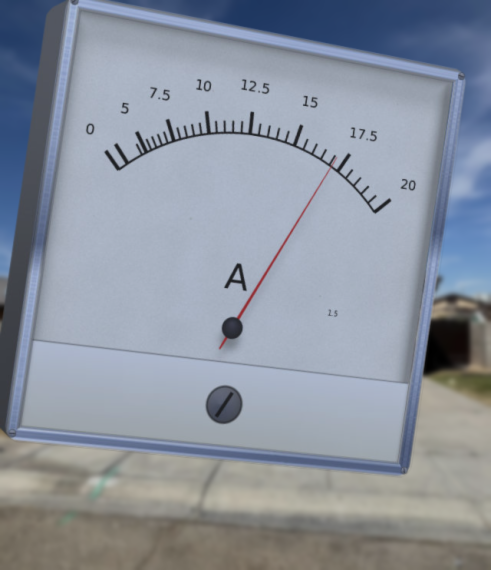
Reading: 17A
